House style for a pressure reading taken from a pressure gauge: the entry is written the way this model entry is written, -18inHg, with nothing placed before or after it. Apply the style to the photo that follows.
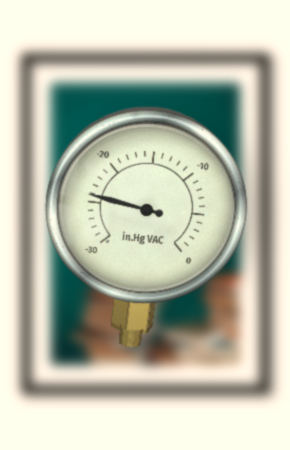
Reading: -24inHg
